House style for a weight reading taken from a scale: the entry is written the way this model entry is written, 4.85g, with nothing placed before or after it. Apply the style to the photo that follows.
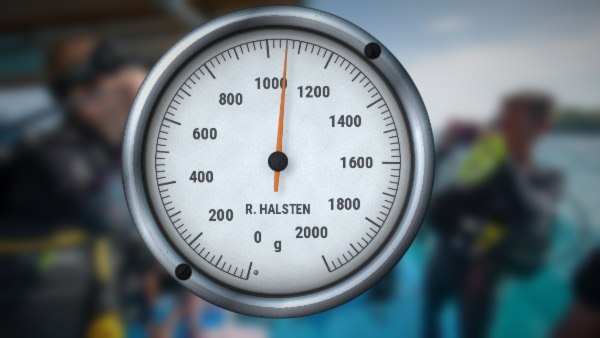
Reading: 1060g
